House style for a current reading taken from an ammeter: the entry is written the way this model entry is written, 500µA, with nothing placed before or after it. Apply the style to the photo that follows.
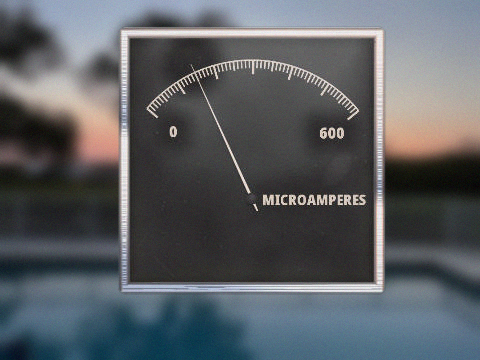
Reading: 150µA
